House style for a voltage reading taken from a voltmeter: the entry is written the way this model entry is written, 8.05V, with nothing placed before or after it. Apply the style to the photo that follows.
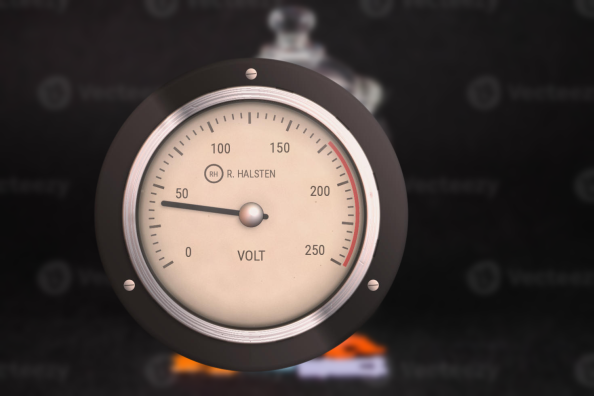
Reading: 40V
